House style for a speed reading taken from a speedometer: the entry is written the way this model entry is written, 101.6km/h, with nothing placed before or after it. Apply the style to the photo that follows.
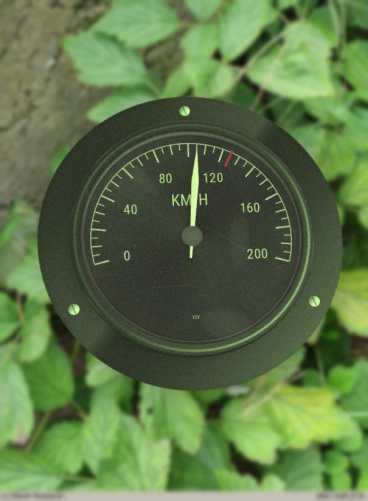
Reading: 105km/h
